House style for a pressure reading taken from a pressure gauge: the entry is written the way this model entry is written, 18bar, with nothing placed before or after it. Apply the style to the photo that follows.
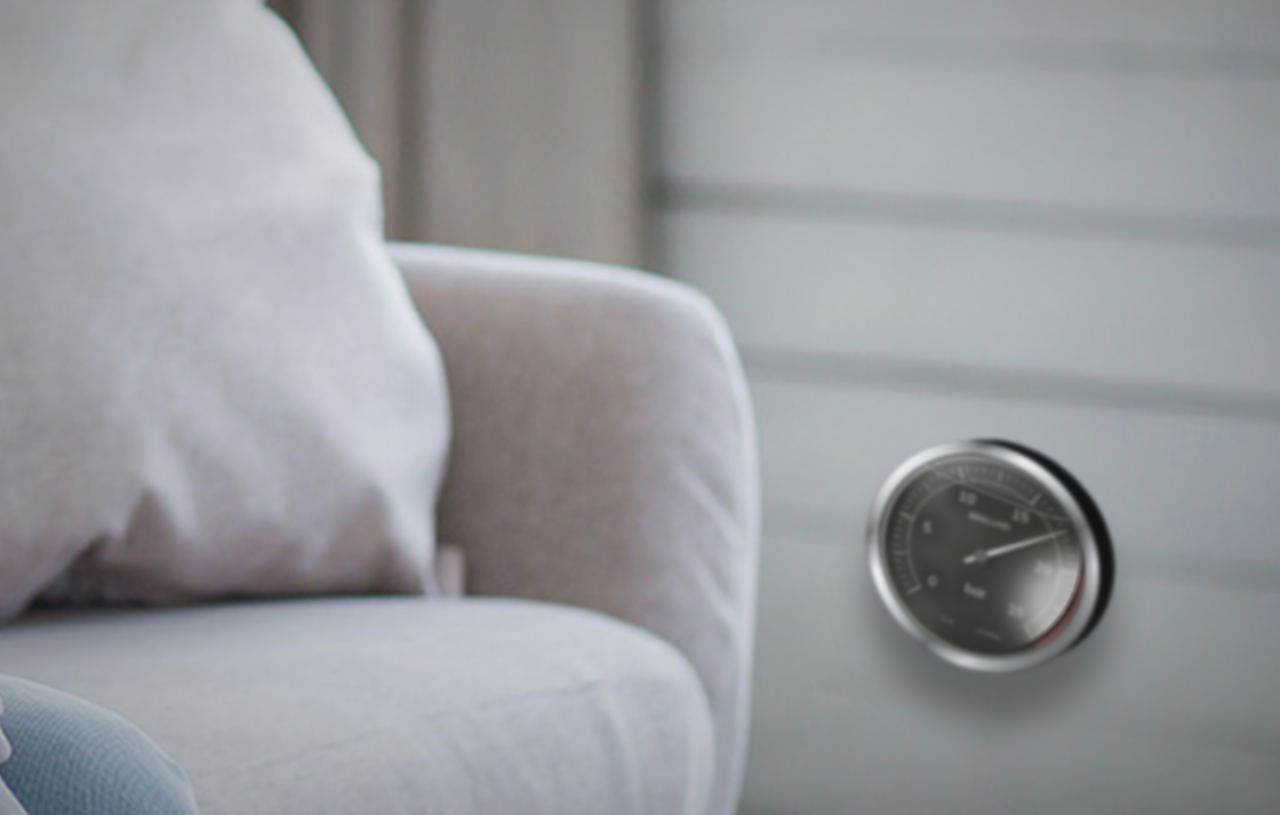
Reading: 17.5bar
